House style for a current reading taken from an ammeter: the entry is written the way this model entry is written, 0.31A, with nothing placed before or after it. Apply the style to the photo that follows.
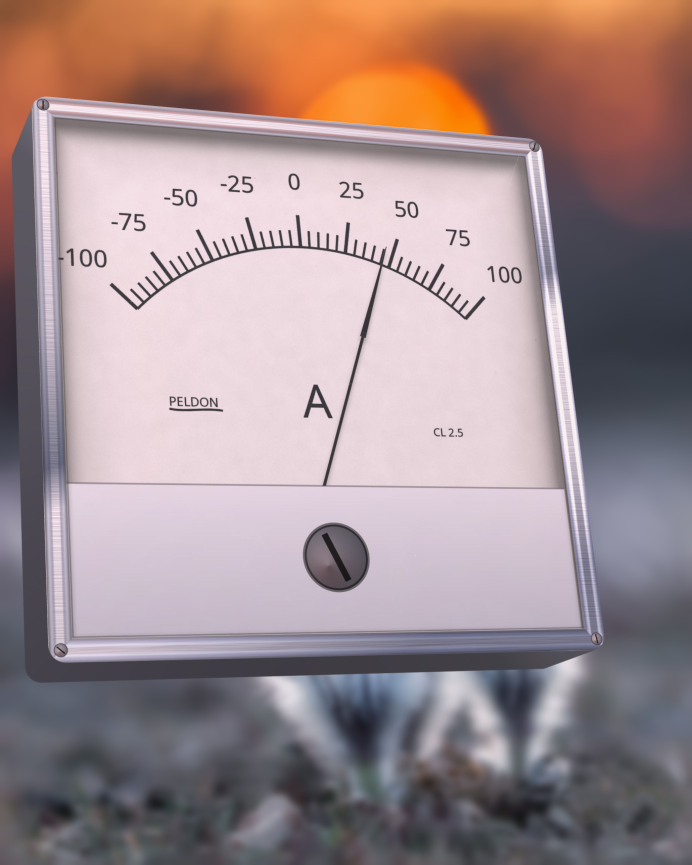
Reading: 45A
